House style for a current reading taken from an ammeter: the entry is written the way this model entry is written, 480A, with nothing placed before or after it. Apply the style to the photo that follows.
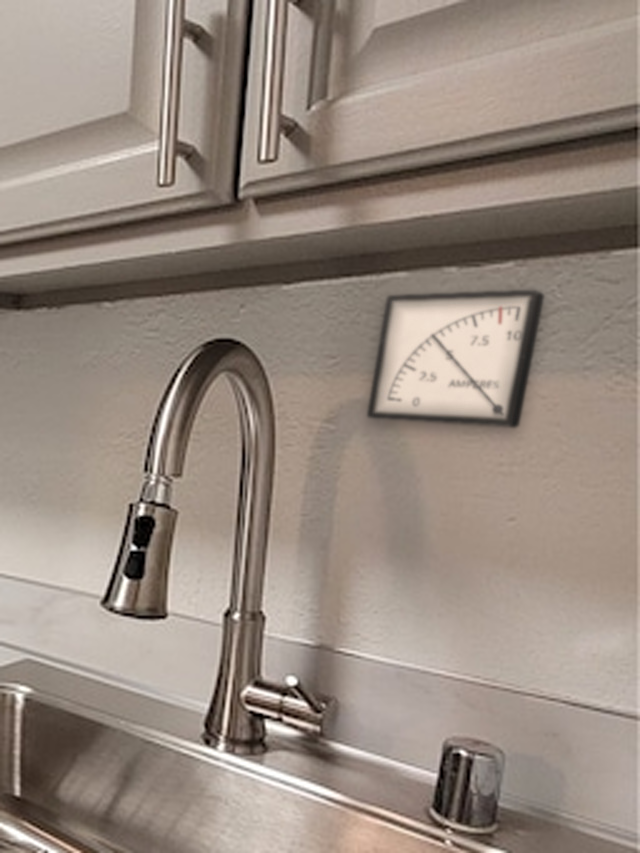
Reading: 5A
